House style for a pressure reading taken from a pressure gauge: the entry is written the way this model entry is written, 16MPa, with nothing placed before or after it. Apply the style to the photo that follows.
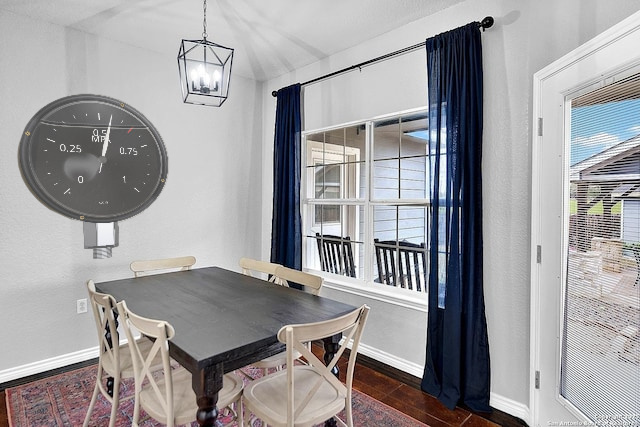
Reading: 0.55MPa
